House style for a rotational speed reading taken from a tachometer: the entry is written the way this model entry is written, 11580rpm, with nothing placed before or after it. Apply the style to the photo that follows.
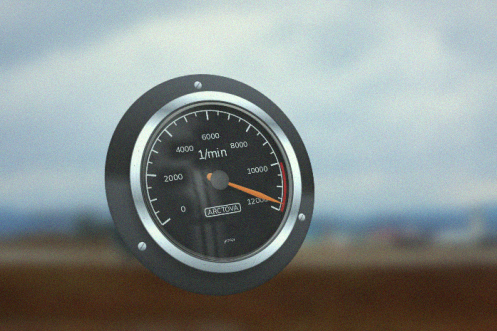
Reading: 11750rpm
